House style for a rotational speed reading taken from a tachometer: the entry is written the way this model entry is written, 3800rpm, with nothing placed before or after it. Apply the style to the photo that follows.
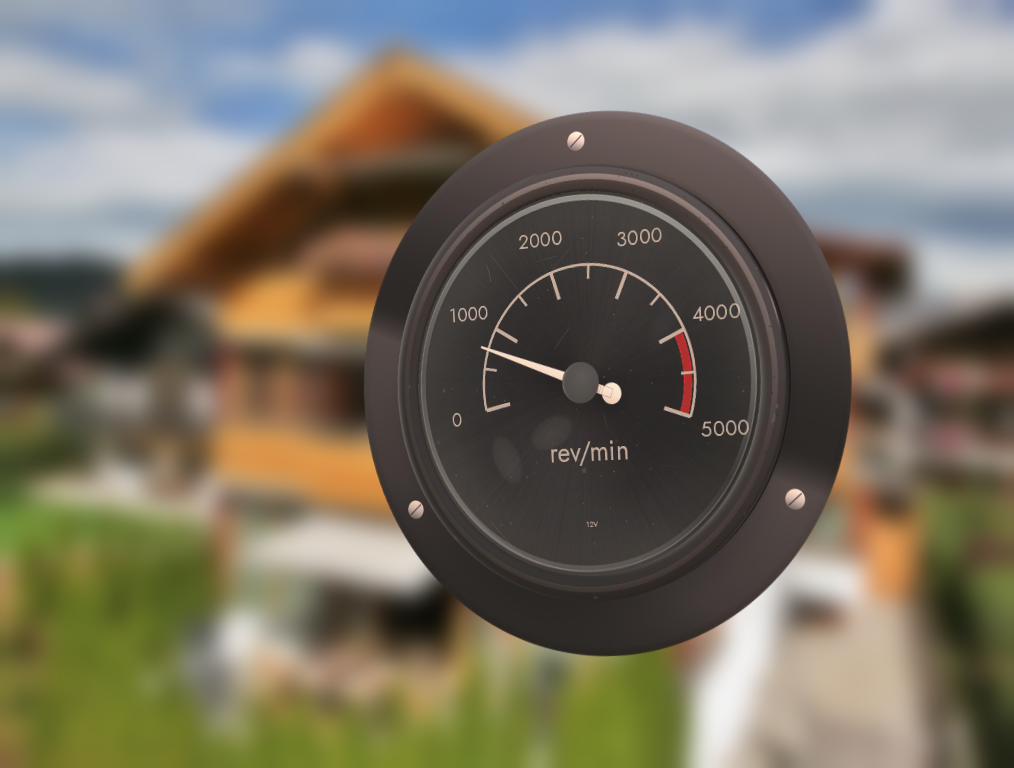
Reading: 750rpm
